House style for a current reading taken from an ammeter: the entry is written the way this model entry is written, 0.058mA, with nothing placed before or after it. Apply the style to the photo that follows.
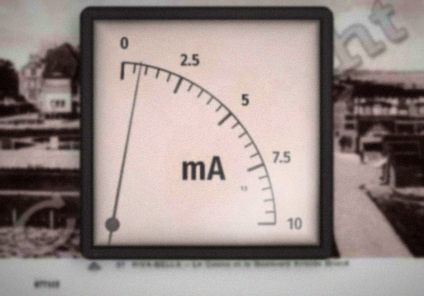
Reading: 0.75mA
